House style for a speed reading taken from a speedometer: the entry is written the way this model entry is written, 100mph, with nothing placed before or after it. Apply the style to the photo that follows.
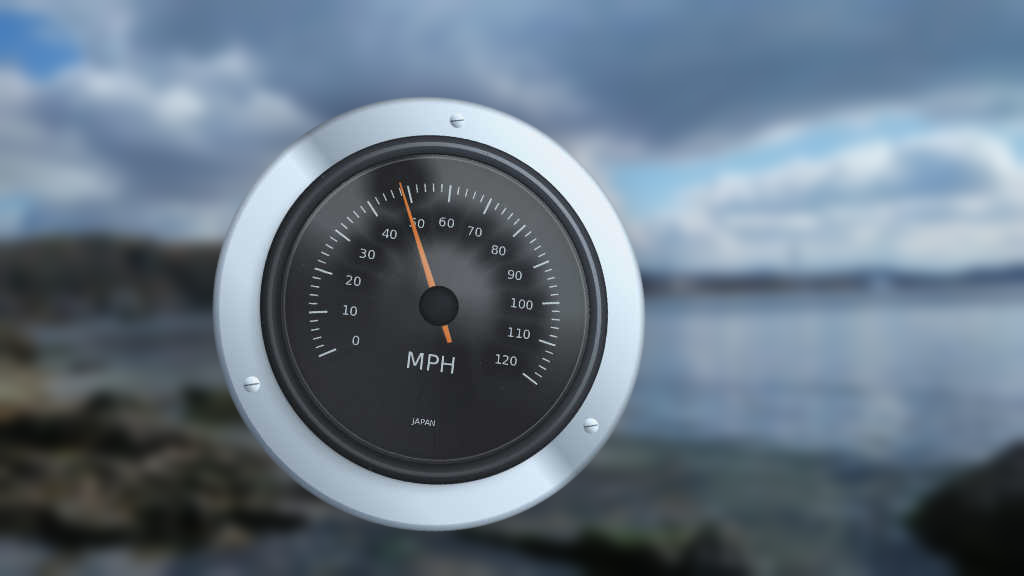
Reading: 48mph
